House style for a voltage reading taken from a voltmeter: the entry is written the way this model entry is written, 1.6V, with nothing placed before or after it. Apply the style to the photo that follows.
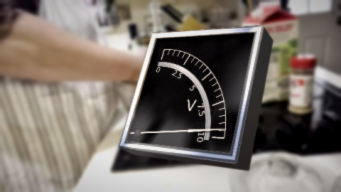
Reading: 9.5V
